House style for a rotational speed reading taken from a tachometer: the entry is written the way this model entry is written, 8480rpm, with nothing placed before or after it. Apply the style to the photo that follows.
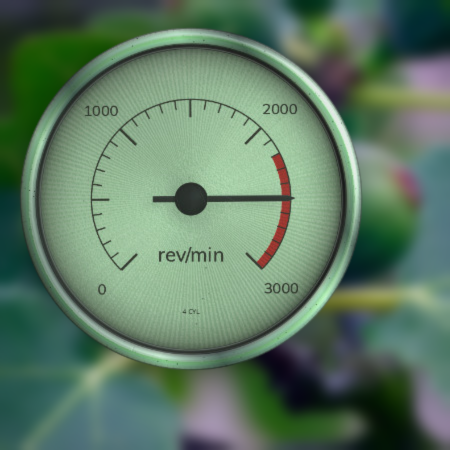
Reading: 2500rpm
